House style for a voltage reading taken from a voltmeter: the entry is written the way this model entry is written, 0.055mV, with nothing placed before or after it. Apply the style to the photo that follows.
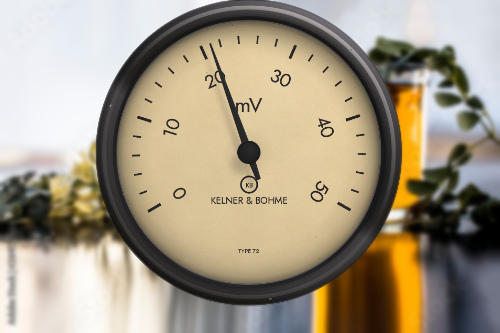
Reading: 21mV
